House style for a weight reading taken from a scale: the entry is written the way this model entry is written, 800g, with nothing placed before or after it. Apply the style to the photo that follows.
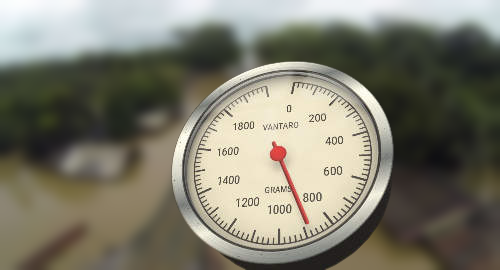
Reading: 880g
